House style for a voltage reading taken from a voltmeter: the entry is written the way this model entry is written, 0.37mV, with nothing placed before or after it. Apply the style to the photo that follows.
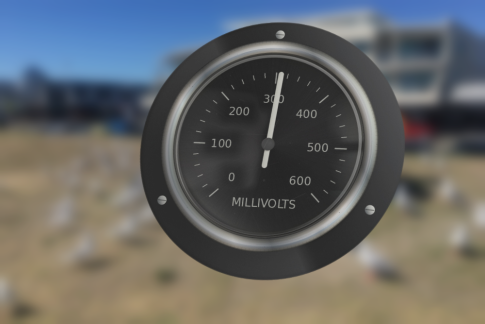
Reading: 310mV
